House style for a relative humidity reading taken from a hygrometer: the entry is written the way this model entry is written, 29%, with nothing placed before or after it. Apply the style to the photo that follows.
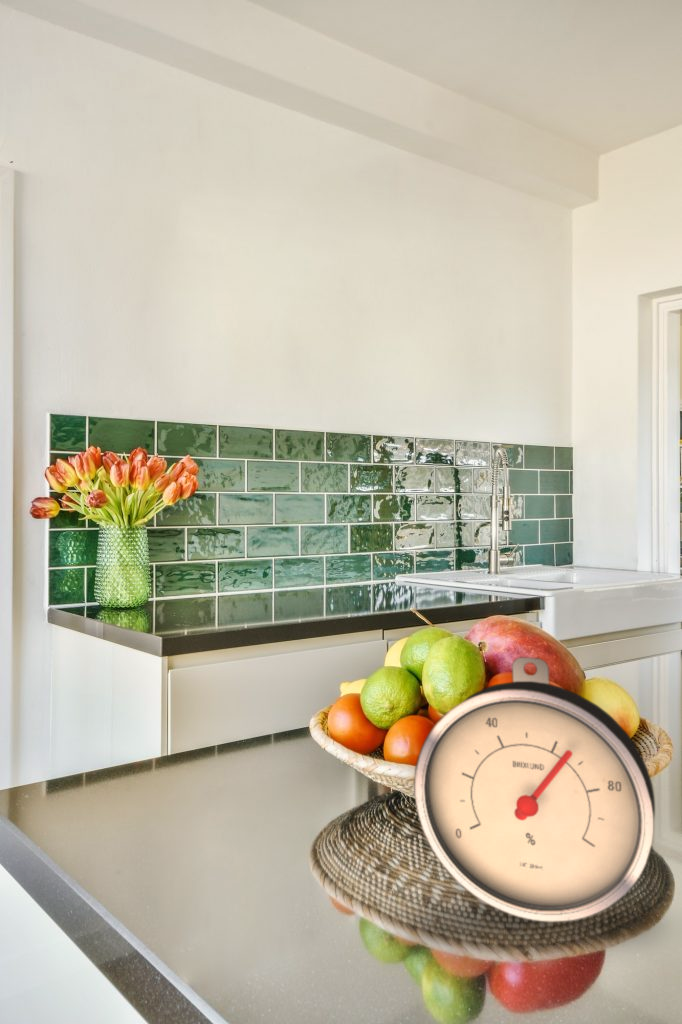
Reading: 65%
